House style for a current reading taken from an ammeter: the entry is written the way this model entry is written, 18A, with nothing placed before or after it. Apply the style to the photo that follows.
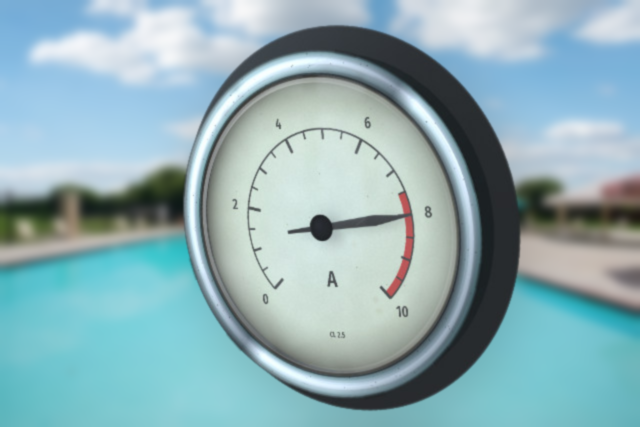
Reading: 8A
